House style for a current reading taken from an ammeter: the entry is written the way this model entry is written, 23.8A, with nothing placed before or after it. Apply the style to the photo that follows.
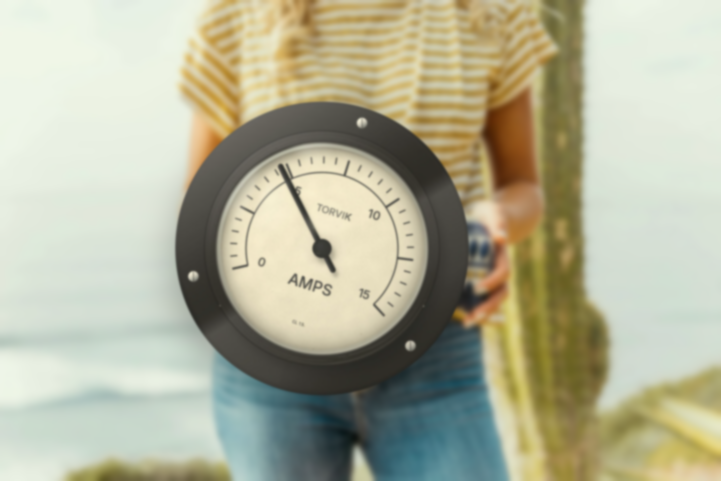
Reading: 4.75A
